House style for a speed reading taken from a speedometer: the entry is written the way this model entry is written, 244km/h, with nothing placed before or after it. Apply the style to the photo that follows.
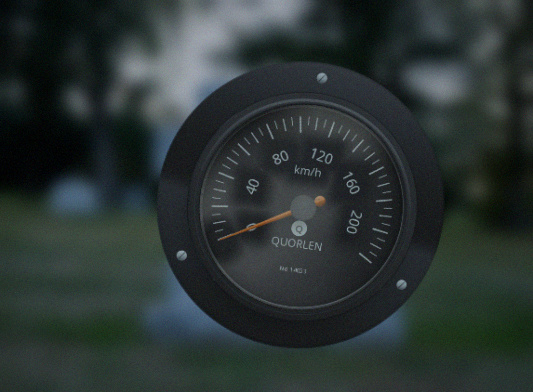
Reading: 0km/h
